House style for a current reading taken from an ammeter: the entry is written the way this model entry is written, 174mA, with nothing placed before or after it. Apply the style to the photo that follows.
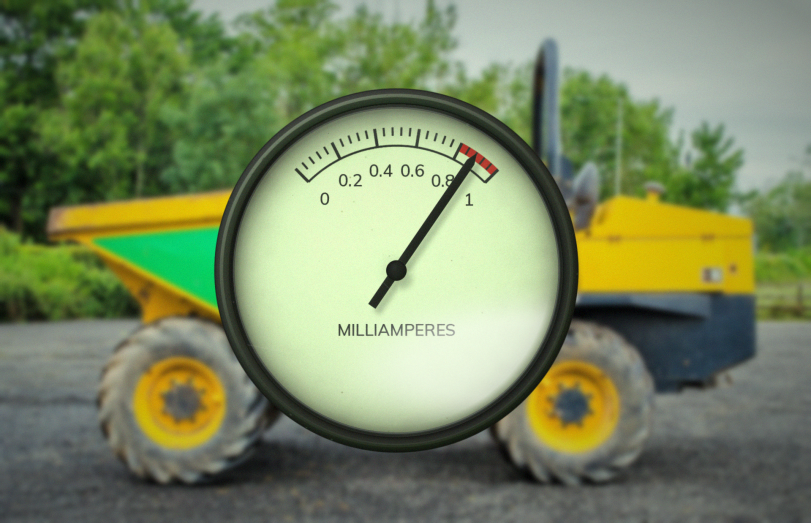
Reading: 0.88mA
